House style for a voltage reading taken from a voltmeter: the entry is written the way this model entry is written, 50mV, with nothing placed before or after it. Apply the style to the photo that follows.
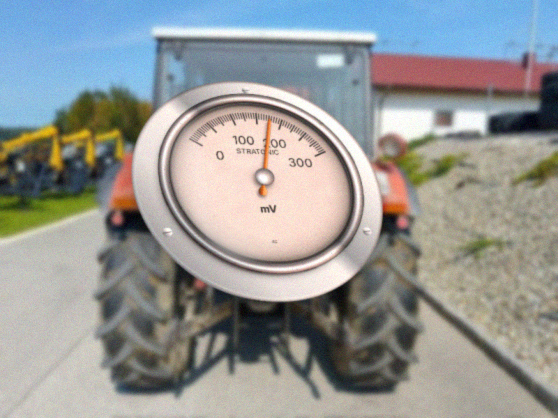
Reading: 175mV
